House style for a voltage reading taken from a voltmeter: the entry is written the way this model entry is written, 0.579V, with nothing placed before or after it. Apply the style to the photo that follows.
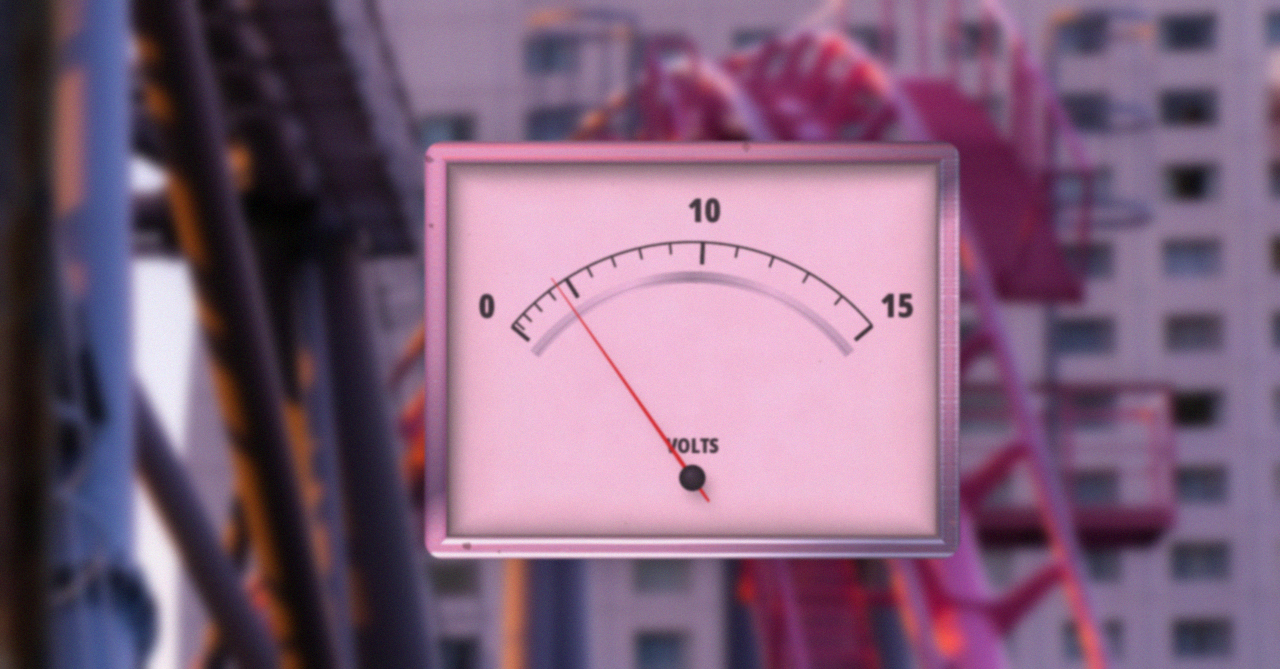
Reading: 4.5V
